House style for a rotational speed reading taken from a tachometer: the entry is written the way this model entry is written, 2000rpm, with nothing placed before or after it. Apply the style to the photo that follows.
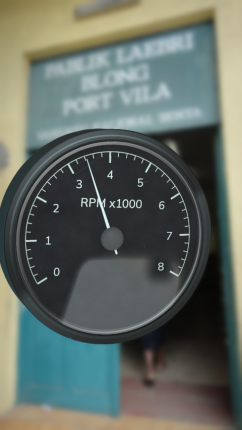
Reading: 3400rpm
